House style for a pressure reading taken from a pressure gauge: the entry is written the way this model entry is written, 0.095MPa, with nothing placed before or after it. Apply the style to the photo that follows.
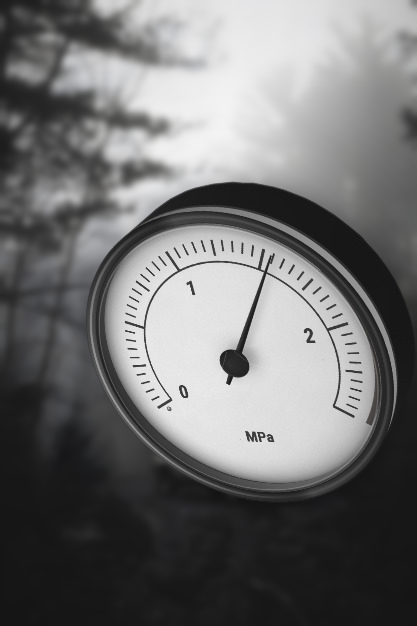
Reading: 1.55MPa
